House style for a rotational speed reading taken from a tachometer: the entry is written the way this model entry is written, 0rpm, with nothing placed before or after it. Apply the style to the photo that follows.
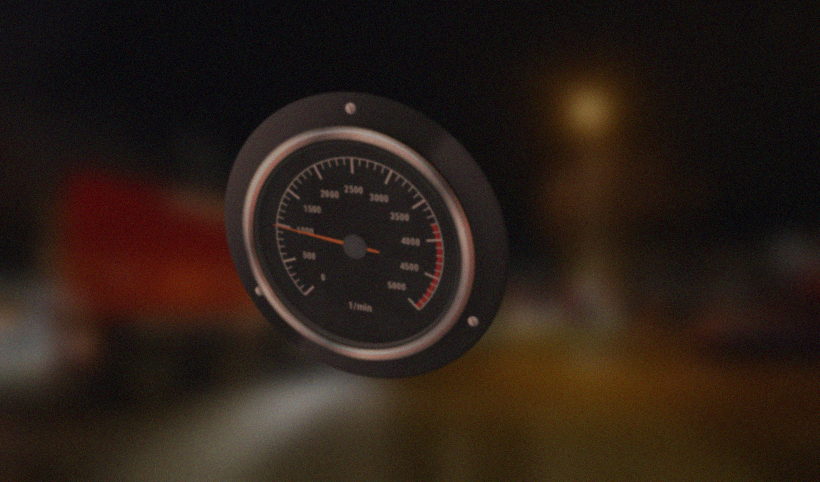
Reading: 1000rpm
